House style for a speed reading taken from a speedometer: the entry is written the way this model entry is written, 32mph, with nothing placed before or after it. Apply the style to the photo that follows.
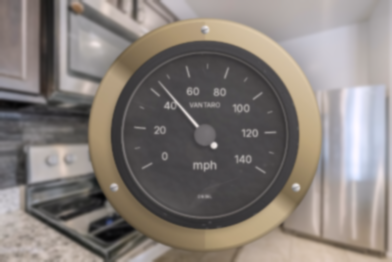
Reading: 45mph
